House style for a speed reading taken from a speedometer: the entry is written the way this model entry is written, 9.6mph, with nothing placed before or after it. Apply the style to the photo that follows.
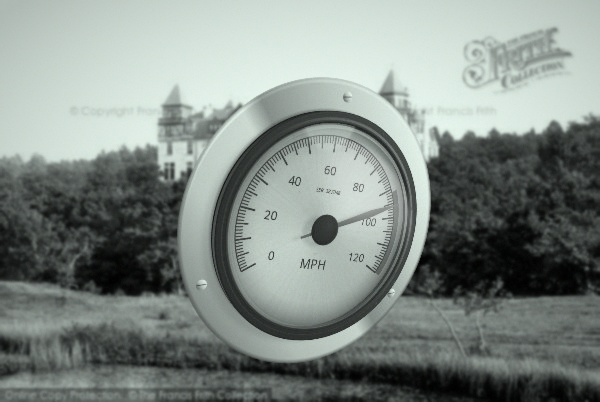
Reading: 95mph
